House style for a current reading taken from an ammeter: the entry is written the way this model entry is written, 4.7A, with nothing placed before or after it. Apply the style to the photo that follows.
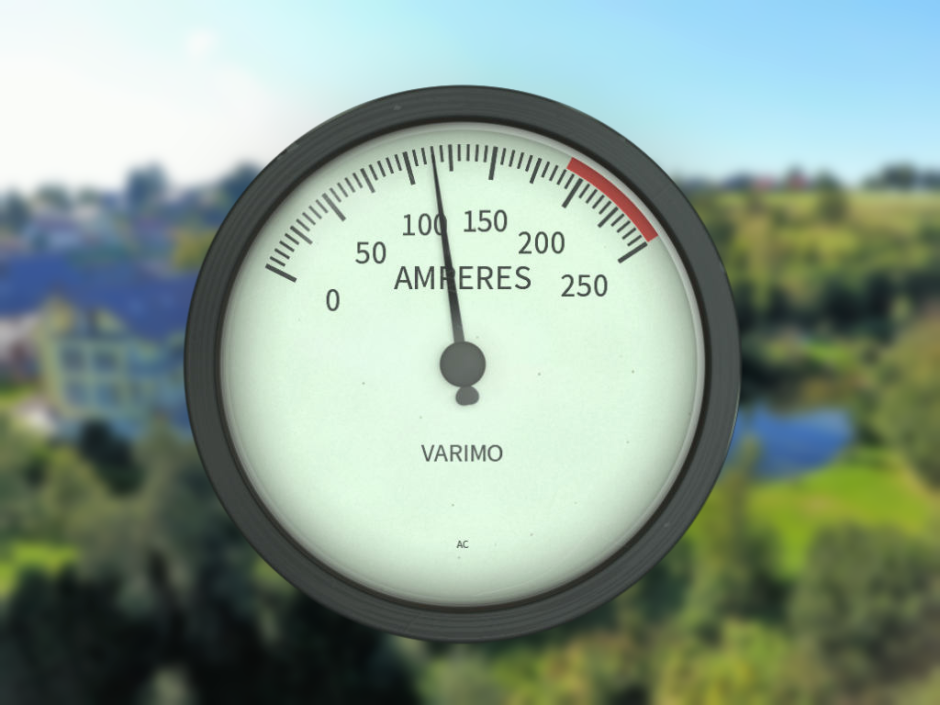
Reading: 115A
